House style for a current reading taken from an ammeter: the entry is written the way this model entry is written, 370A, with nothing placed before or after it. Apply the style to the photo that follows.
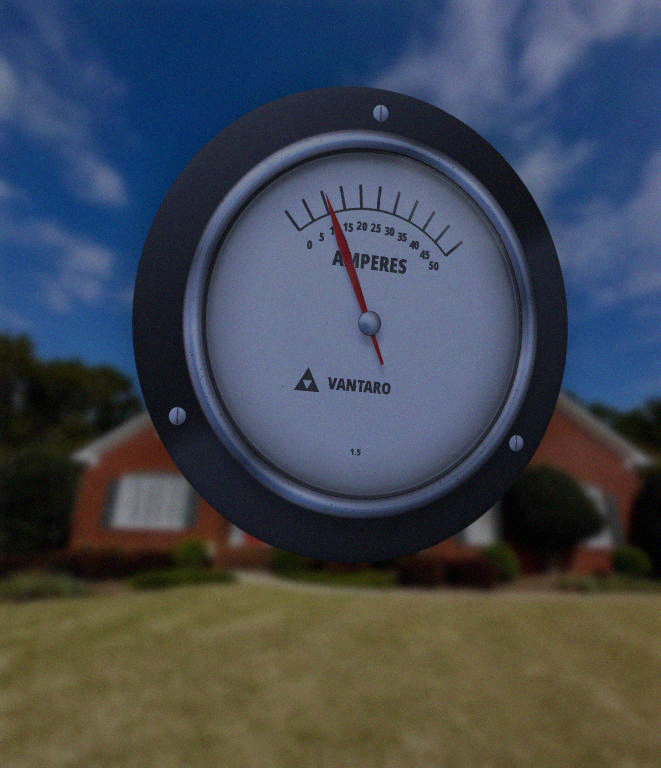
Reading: 10A
